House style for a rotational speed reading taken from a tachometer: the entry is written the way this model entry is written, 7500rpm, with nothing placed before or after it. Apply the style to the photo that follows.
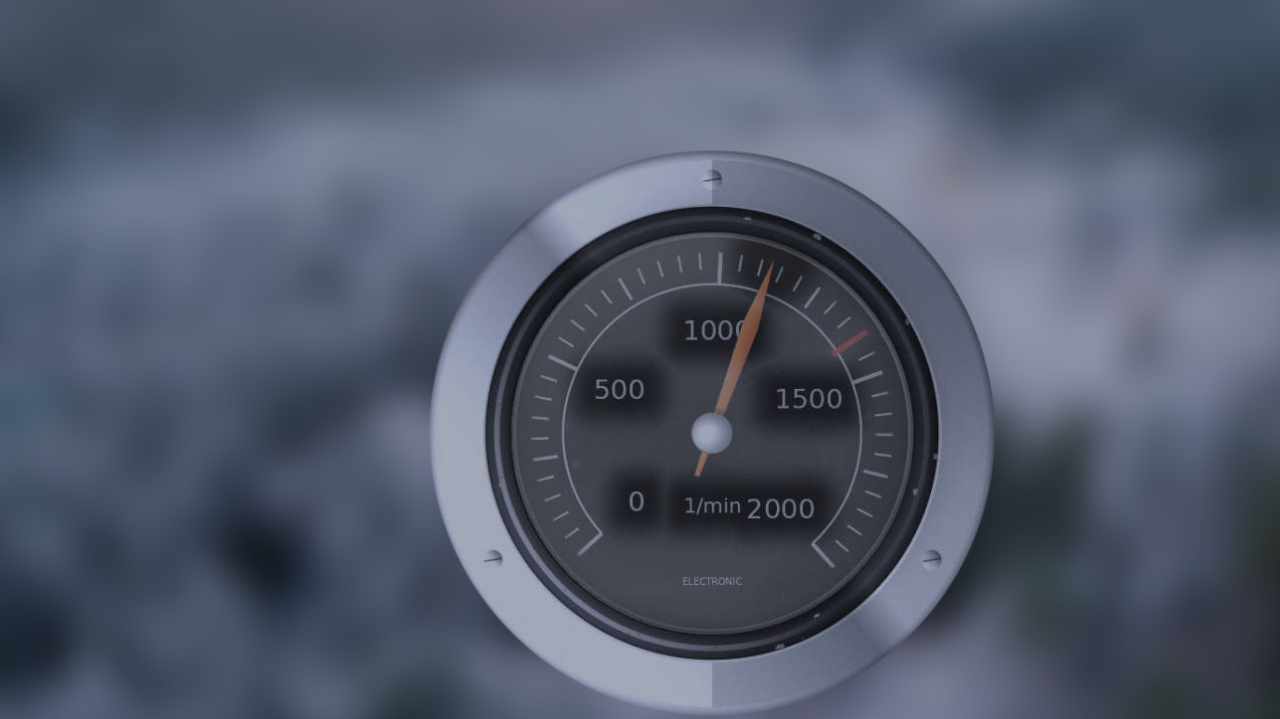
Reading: 1125rpm
